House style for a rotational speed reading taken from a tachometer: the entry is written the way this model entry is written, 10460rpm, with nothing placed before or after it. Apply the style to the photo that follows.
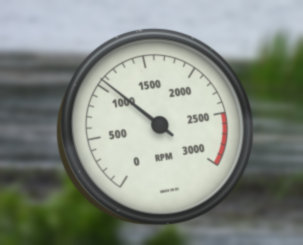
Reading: 1050rpm
